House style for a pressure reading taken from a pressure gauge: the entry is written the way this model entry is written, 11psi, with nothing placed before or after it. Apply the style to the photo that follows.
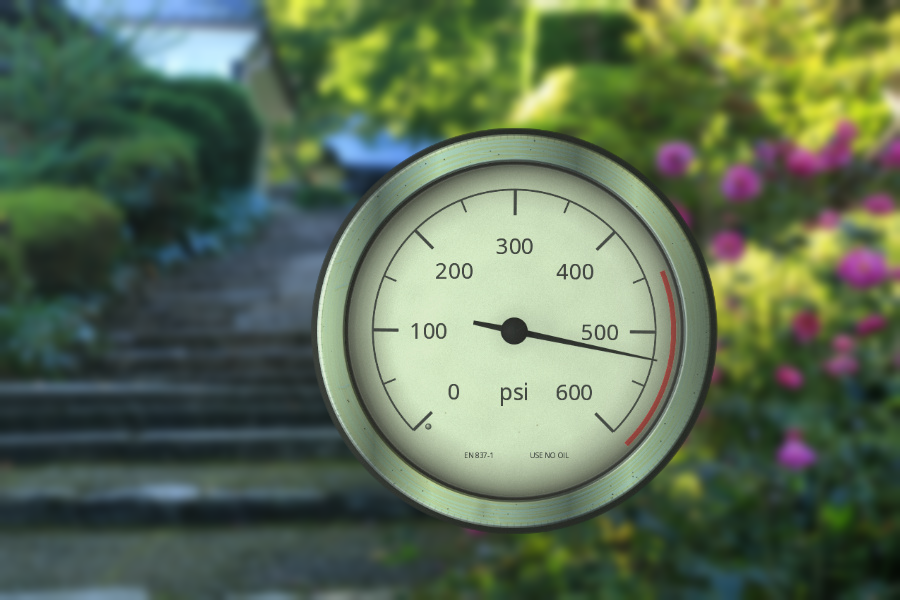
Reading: 525psi
